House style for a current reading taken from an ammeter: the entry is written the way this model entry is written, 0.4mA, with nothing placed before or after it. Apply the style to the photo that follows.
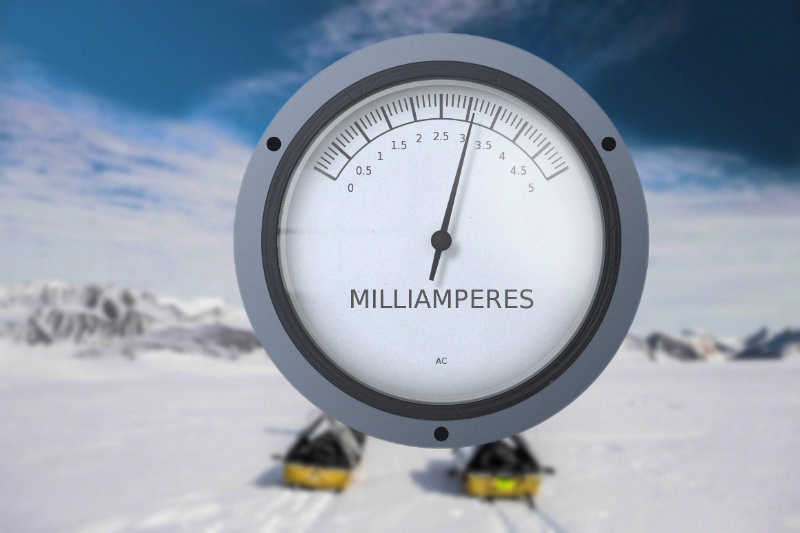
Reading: 3.1mA
